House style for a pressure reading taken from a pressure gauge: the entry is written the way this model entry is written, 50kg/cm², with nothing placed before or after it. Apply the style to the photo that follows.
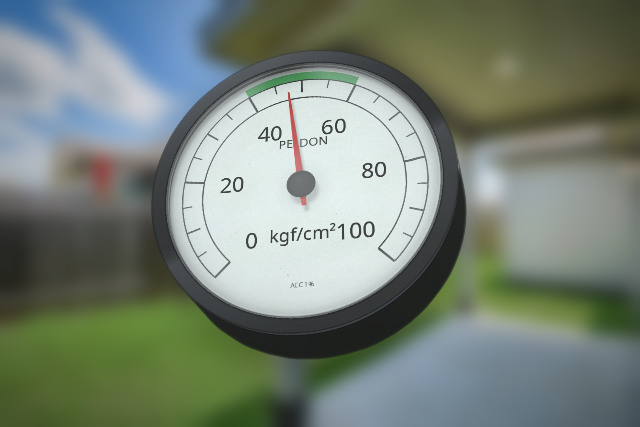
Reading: 47.5kg/cm²
